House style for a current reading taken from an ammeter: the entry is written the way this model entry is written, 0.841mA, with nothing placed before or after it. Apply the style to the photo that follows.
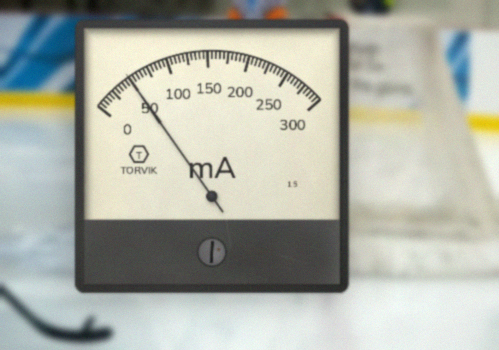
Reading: 50mA
